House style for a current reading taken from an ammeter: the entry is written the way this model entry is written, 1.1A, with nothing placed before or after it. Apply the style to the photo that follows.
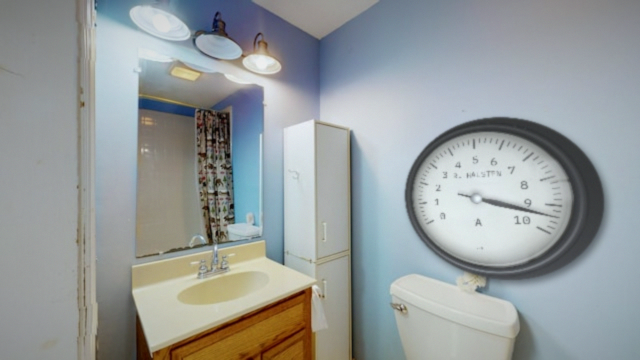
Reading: 9.4A
